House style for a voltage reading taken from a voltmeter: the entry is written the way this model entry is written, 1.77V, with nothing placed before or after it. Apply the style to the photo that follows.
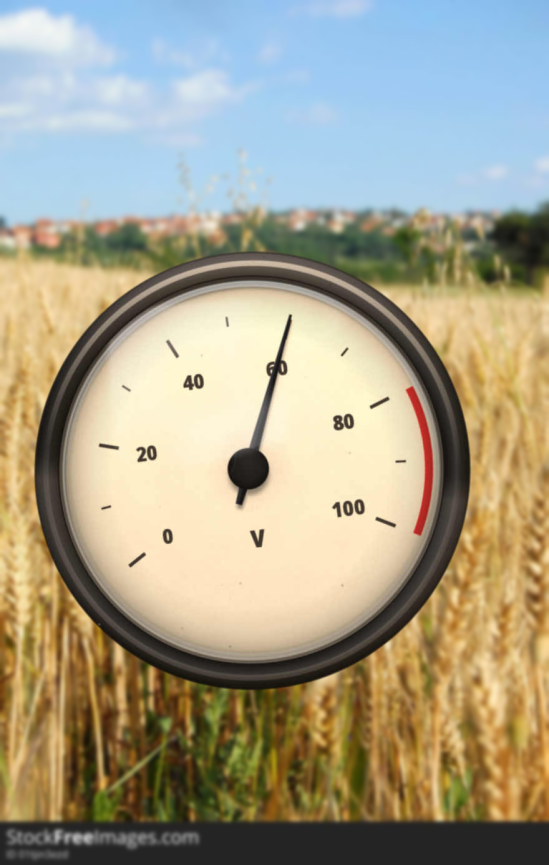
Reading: 60V
